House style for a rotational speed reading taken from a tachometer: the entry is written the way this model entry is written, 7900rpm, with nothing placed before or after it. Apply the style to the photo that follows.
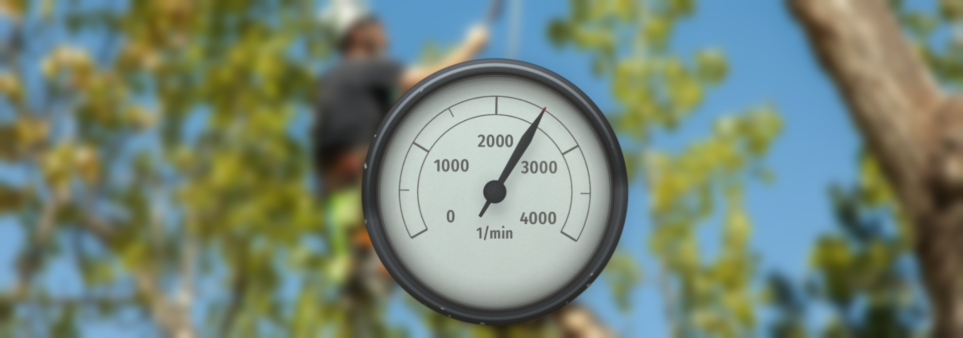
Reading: 2500rpm
